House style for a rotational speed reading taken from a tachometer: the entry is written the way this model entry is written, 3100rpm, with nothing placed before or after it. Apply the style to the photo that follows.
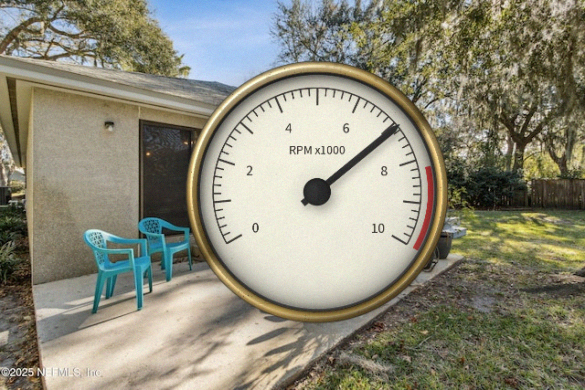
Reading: 7100rpm
